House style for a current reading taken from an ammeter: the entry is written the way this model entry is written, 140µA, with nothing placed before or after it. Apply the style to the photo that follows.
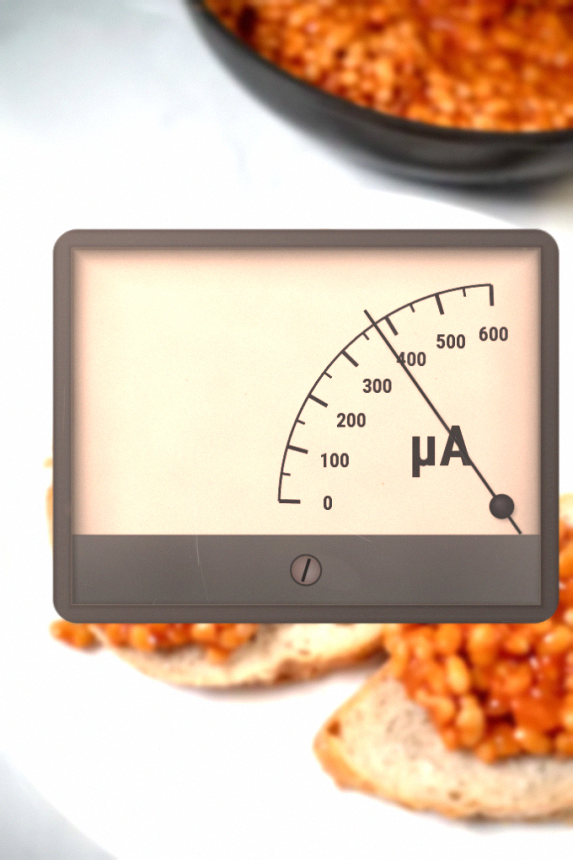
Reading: 375µA
